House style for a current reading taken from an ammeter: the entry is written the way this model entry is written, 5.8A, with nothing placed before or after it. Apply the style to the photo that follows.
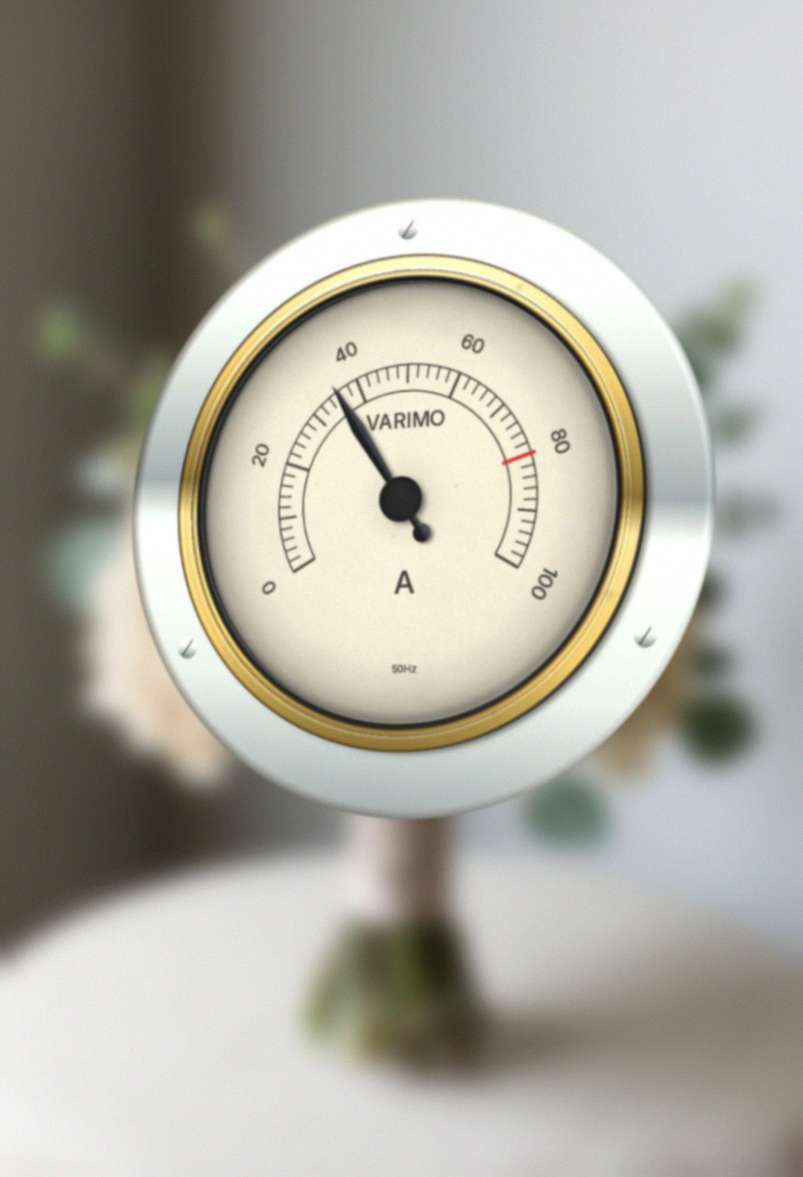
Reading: 36A
